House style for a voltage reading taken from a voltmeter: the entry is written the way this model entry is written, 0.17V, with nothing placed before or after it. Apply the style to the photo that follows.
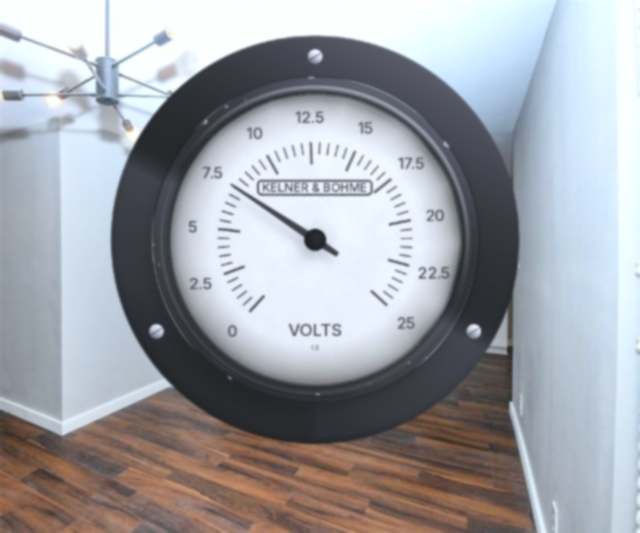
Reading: 7.5V
